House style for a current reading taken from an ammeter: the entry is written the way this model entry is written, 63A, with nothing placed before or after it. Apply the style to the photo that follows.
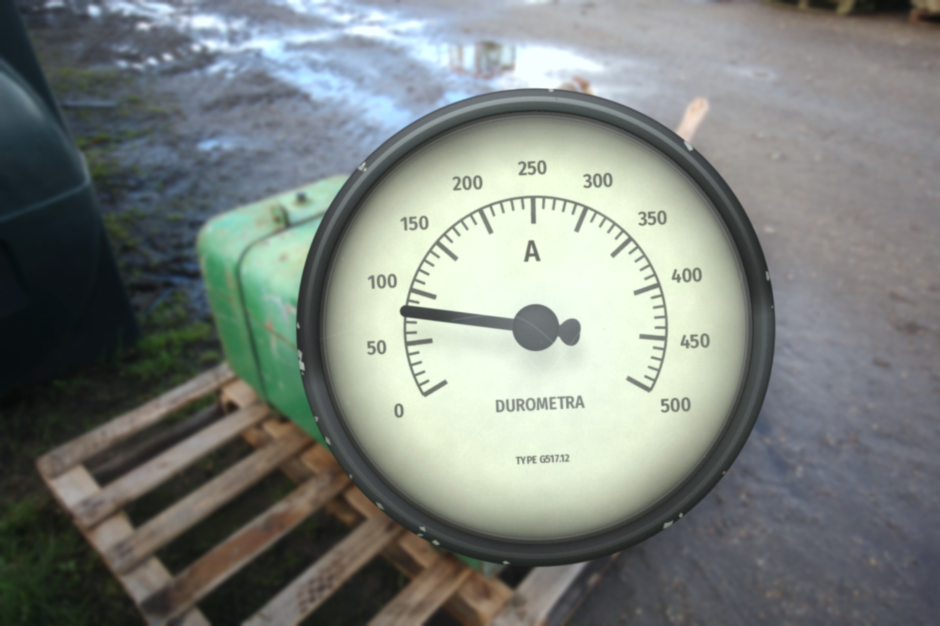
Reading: 80A
